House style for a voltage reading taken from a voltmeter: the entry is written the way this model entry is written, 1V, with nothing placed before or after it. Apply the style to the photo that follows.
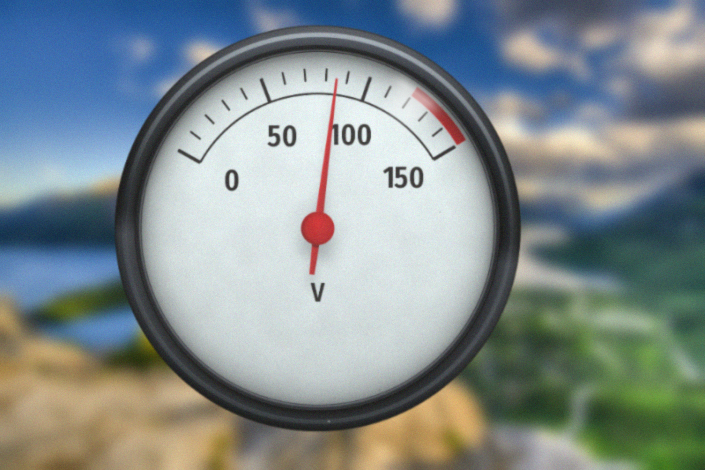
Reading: 85V
